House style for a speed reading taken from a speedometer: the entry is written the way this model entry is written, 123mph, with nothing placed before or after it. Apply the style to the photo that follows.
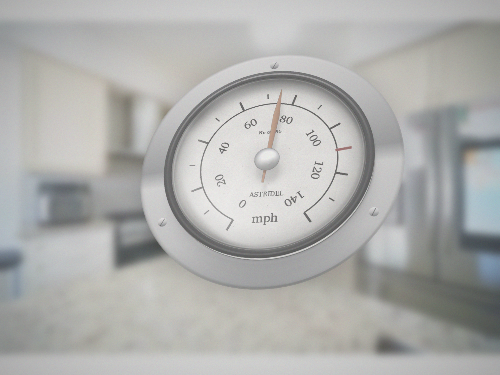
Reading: 75mph
